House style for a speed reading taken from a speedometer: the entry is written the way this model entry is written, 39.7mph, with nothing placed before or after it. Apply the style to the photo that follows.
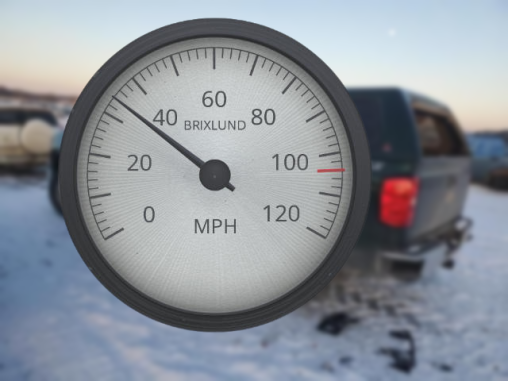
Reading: 34mph
